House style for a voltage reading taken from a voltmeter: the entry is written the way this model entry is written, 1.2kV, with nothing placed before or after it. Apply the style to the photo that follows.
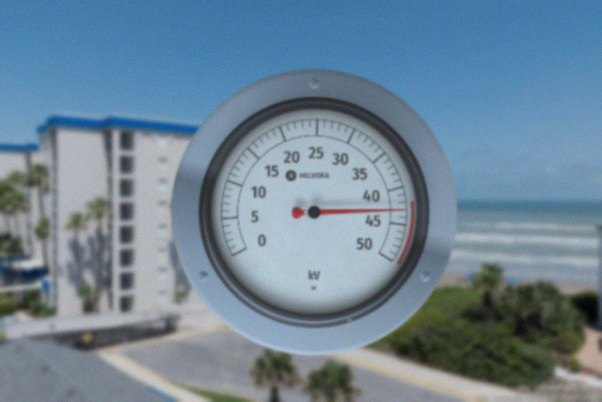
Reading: 43kV
